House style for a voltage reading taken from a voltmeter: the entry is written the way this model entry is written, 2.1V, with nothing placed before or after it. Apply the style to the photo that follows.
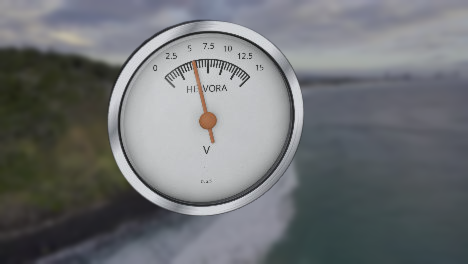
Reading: 5V
